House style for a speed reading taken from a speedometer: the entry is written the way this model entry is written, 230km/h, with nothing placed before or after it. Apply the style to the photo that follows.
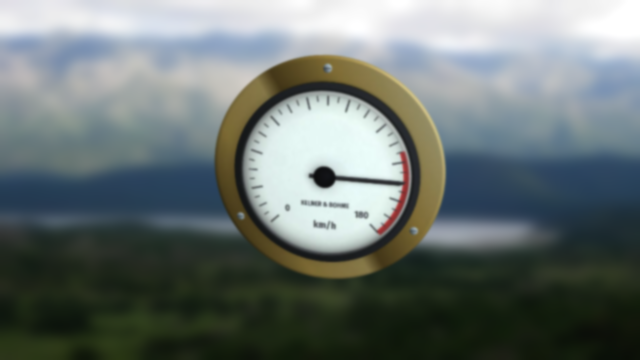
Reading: 150km/h
